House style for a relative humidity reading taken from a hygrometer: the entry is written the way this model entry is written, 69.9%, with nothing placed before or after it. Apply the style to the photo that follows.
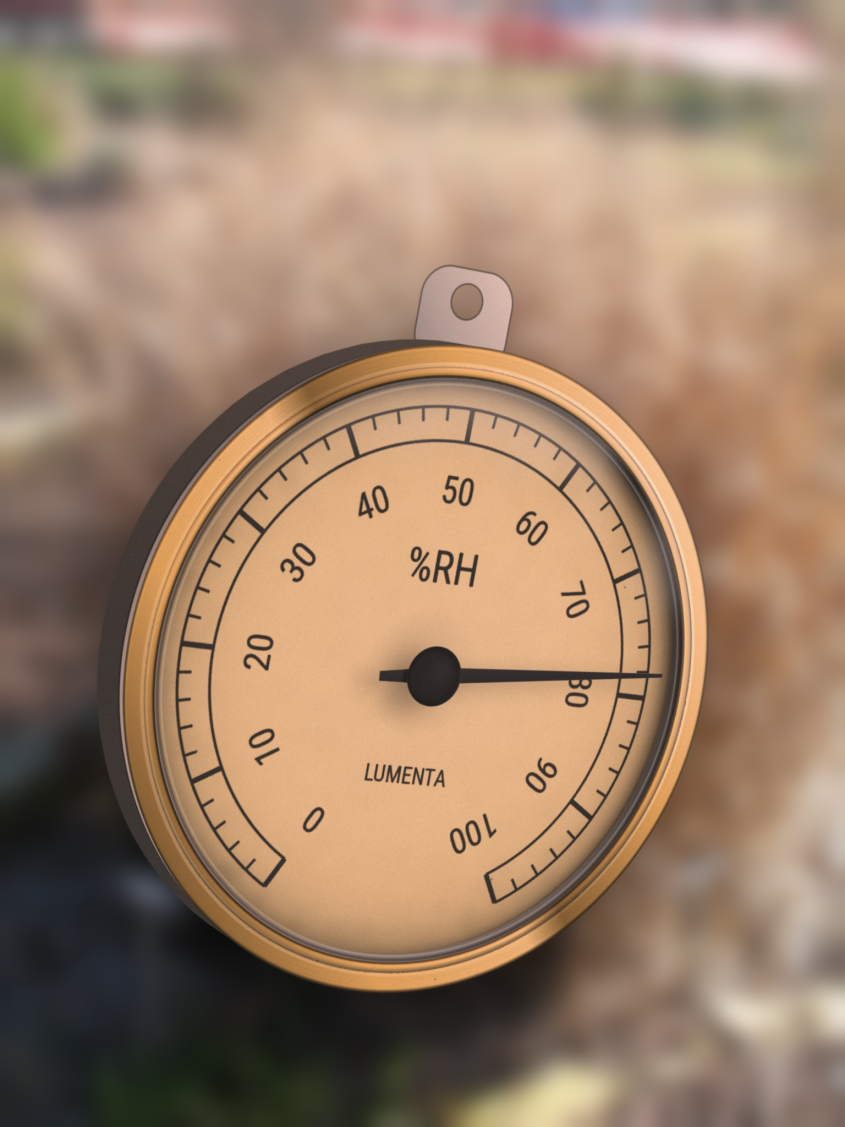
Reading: 78%
